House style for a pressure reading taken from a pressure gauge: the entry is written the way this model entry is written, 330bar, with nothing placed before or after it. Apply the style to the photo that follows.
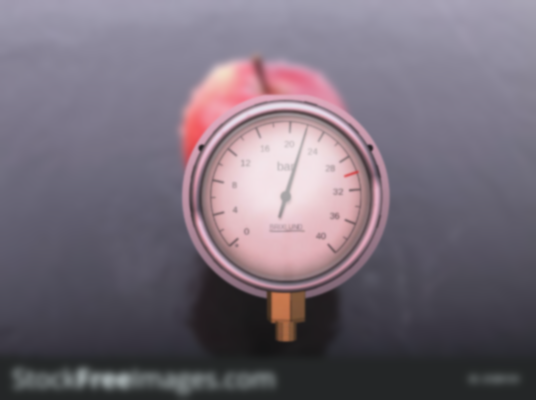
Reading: 22bar
